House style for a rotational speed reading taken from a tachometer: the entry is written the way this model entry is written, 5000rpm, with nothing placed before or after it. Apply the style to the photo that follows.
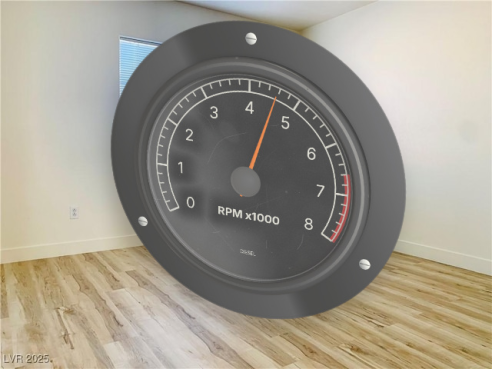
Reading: 4600rpm
